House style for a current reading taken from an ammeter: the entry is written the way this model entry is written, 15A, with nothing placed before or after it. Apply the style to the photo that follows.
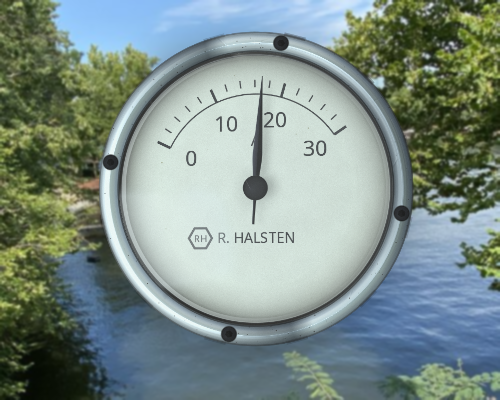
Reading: 17A
